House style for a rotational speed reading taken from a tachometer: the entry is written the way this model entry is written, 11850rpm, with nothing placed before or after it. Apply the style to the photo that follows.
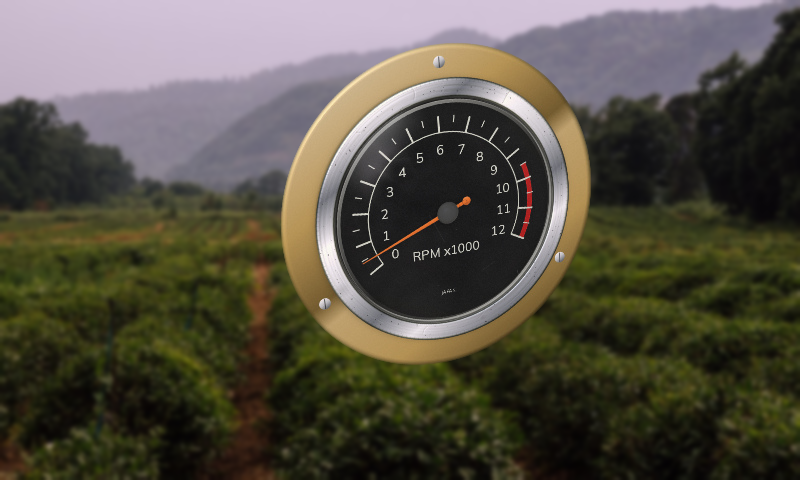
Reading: 500rpm
